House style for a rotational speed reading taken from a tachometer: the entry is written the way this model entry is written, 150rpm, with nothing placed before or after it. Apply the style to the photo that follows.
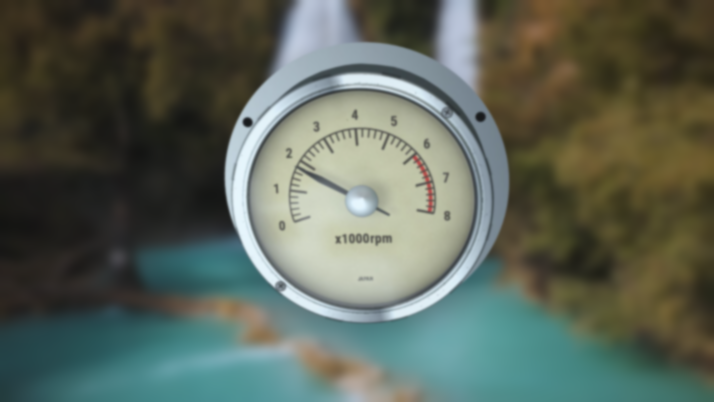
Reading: 1800rpm
